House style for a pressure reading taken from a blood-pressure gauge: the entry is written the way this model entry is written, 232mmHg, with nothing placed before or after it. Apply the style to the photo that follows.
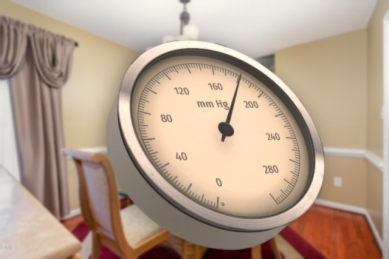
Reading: 180mmHg
